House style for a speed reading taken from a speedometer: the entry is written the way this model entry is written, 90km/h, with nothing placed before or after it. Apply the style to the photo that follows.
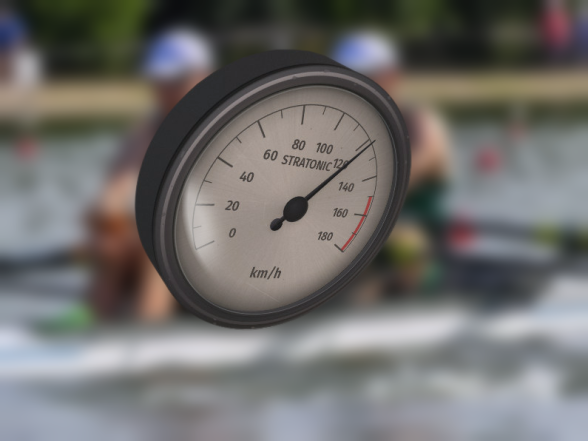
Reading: 120km/h
